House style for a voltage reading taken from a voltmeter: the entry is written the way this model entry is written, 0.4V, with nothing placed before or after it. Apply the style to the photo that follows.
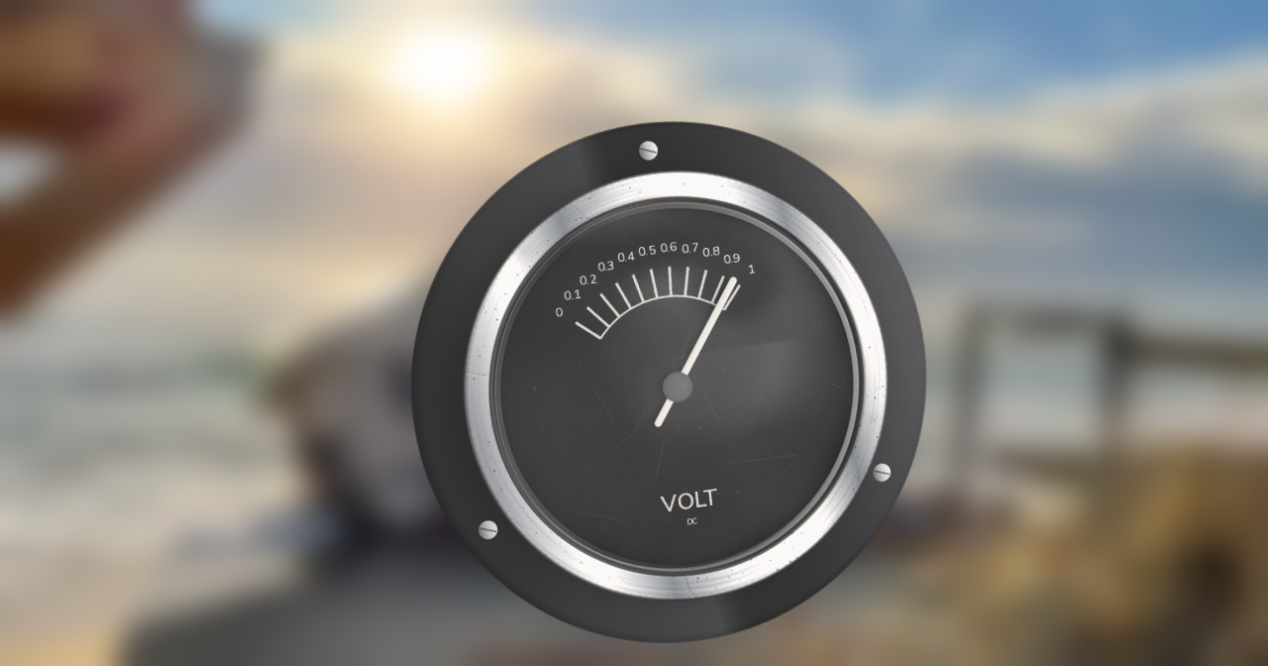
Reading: 0.95V
